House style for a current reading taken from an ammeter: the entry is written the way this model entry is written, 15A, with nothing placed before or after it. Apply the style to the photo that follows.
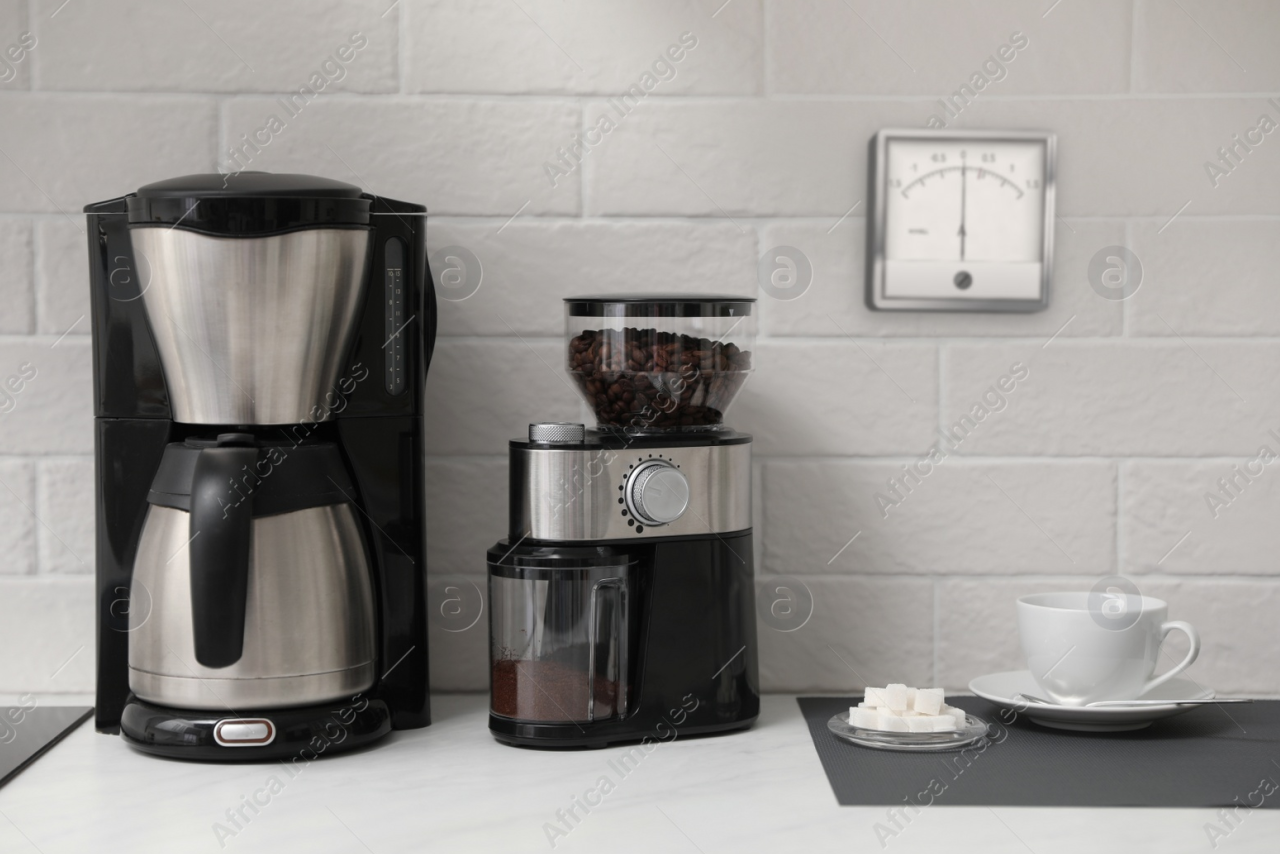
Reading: 0A
